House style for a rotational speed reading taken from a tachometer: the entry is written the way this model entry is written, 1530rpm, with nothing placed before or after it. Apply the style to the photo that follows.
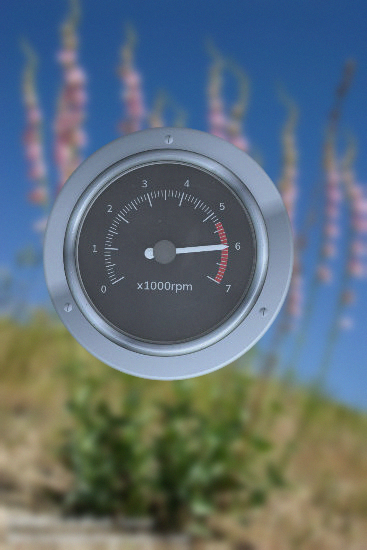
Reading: 6000rpm
